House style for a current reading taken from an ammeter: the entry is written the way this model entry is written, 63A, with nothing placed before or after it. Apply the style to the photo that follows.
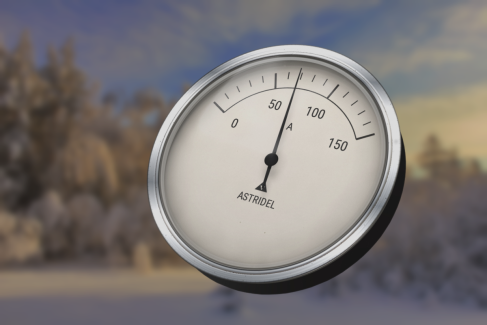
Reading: 70A
